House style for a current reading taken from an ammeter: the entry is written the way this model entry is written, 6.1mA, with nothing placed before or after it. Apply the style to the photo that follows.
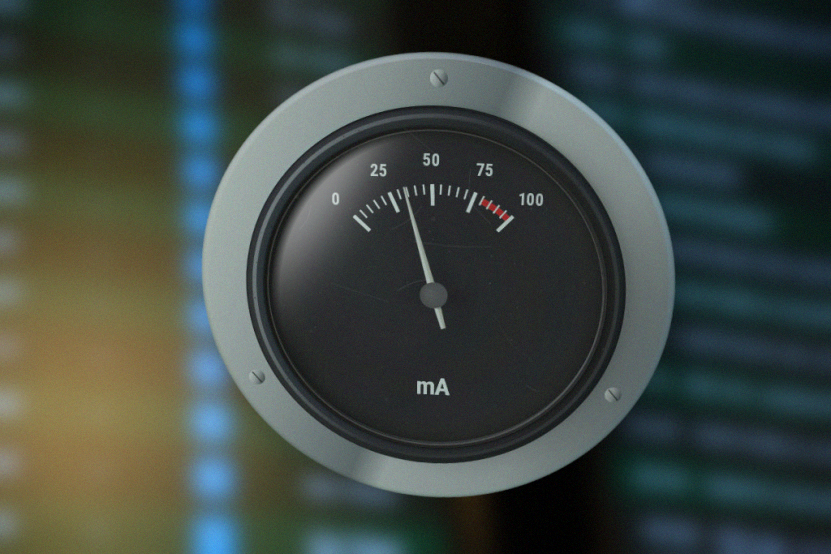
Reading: 35mA
